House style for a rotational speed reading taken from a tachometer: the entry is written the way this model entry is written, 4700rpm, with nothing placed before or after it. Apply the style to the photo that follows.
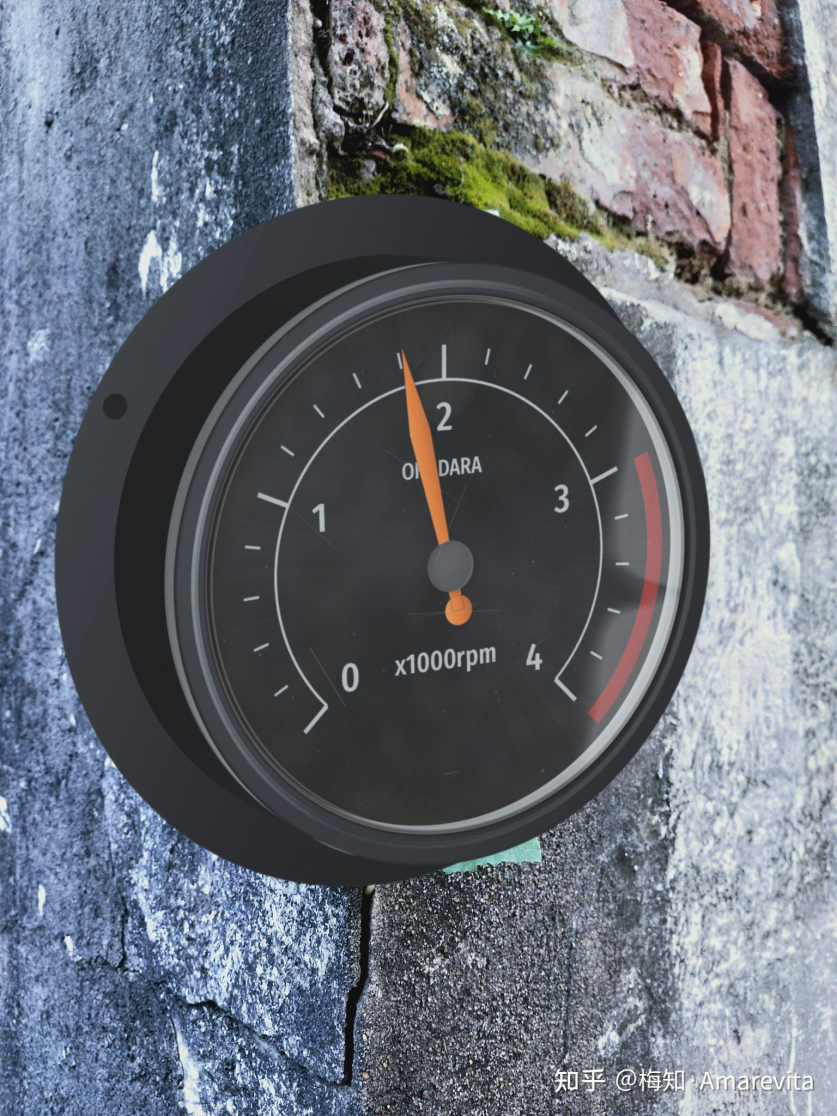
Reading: 1800rpm
